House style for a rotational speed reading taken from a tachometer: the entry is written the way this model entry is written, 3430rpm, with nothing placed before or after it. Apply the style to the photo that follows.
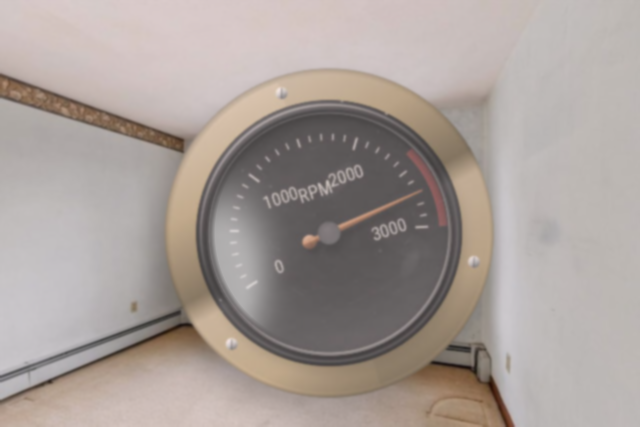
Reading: 2700rpm
